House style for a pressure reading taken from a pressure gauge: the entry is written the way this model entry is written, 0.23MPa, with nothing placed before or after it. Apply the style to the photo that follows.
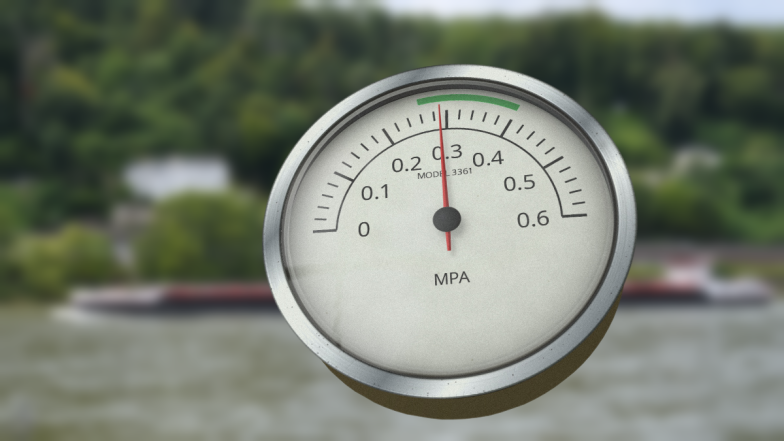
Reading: 0.29MPa
